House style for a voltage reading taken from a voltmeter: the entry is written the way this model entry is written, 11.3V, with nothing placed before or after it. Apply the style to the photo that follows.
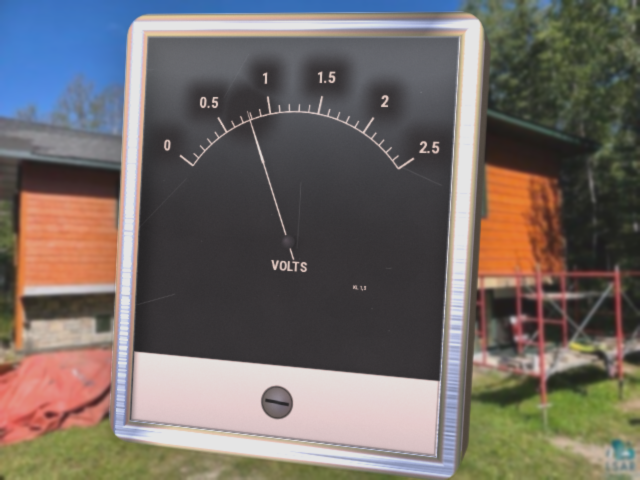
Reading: 0.8V
